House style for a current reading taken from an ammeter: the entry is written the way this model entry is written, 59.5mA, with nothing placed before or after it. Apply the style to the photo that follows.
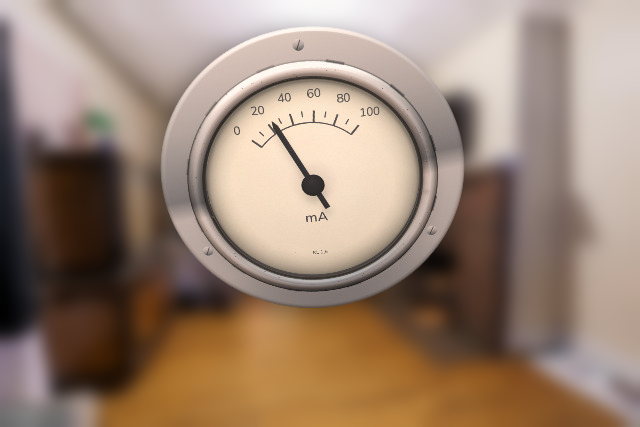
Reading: 25mA
